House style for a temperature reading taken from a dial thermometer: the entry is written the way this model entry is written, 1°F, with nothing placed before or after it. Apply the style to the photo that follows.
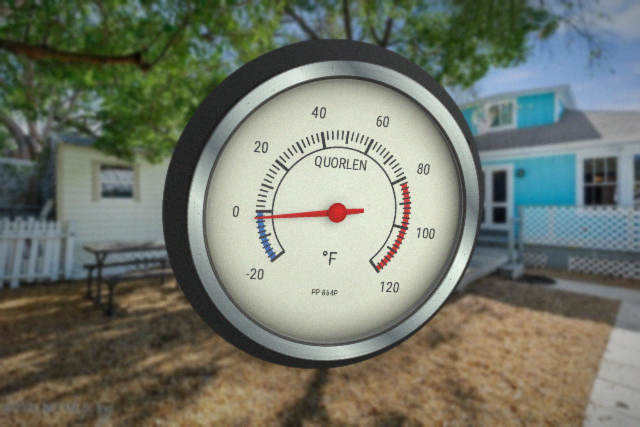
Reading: -2°F
